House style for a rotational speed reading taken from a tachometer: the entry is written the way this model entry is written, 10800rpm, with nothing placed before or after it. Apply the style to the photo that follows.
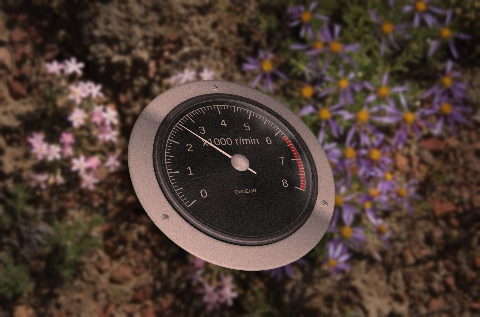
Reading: 2500rpm
